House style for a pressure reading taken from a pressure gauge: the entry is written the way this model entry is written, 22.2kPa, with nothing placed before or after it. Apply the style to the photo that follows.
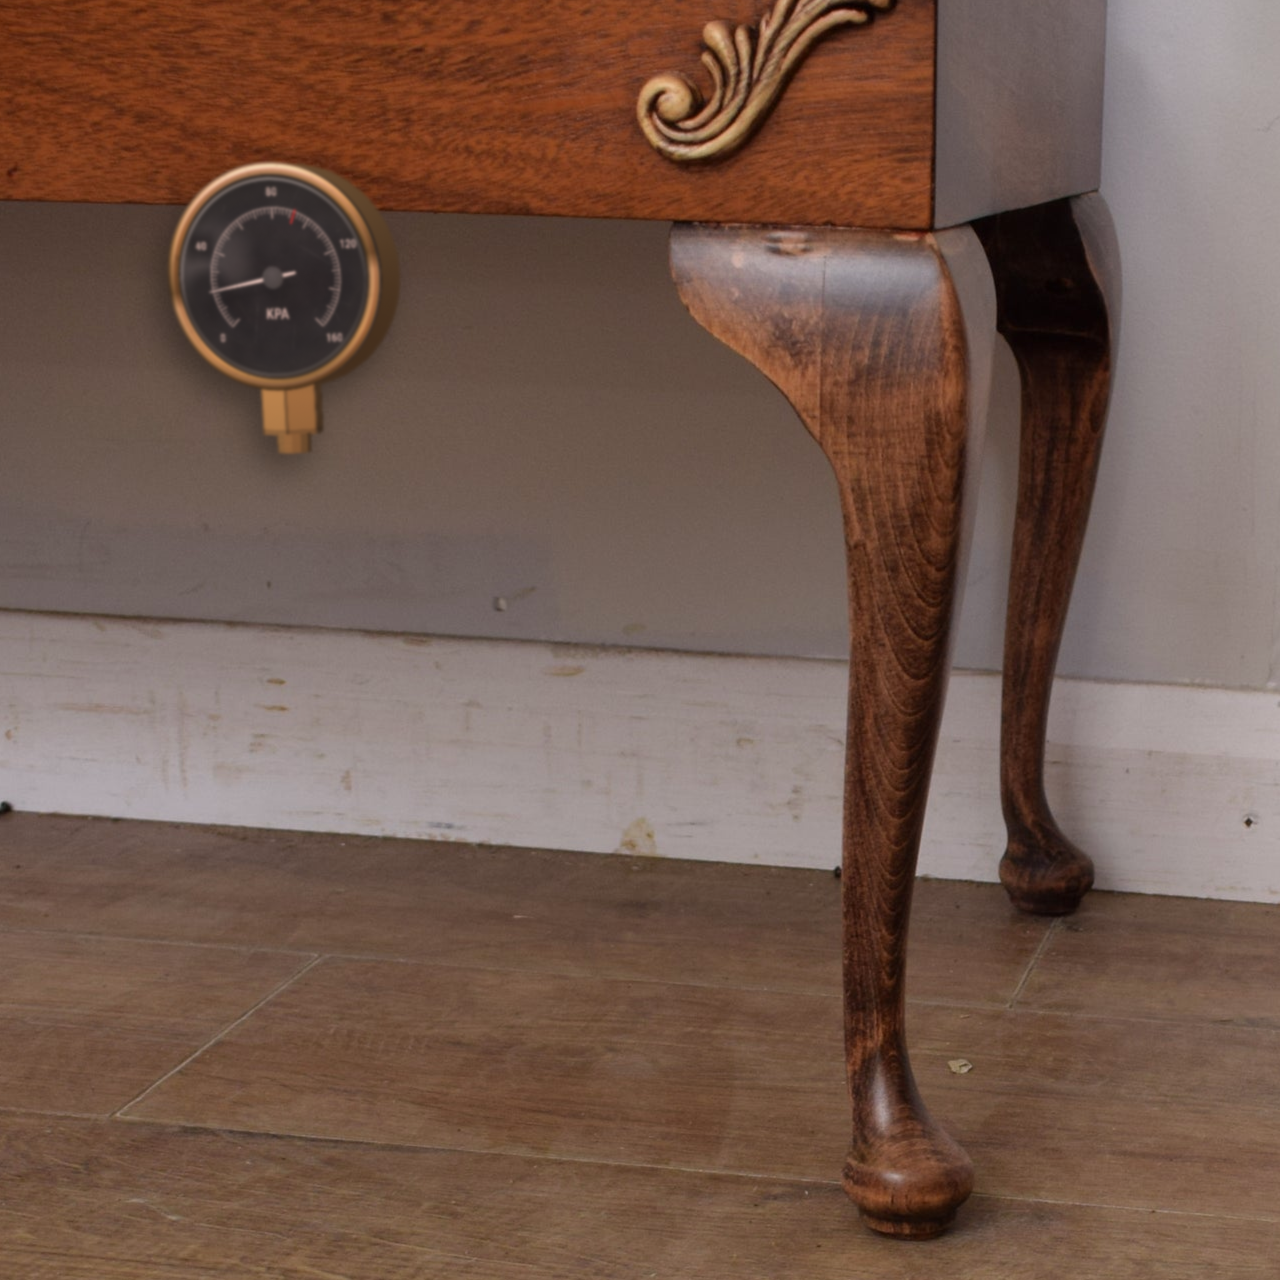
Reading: 20kPa
